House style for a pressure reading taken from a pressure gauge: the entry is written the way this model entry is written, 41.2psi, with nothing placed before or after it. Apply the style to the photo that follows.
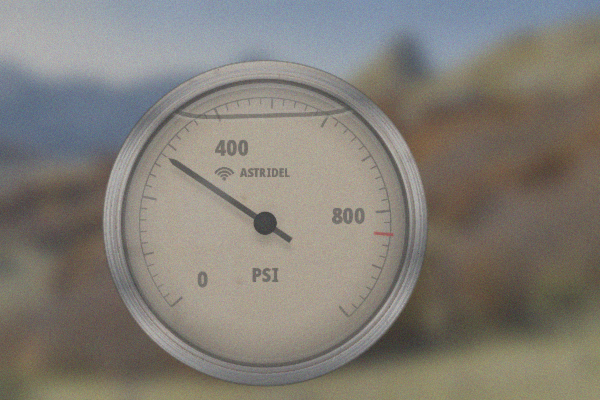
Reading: 280psi
